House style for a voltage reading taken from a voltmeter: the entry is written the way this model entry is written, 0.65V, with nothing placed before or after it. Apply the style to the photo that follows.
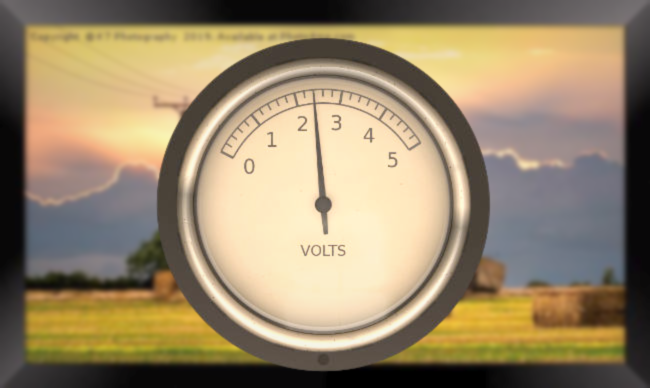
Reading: 2.4V
